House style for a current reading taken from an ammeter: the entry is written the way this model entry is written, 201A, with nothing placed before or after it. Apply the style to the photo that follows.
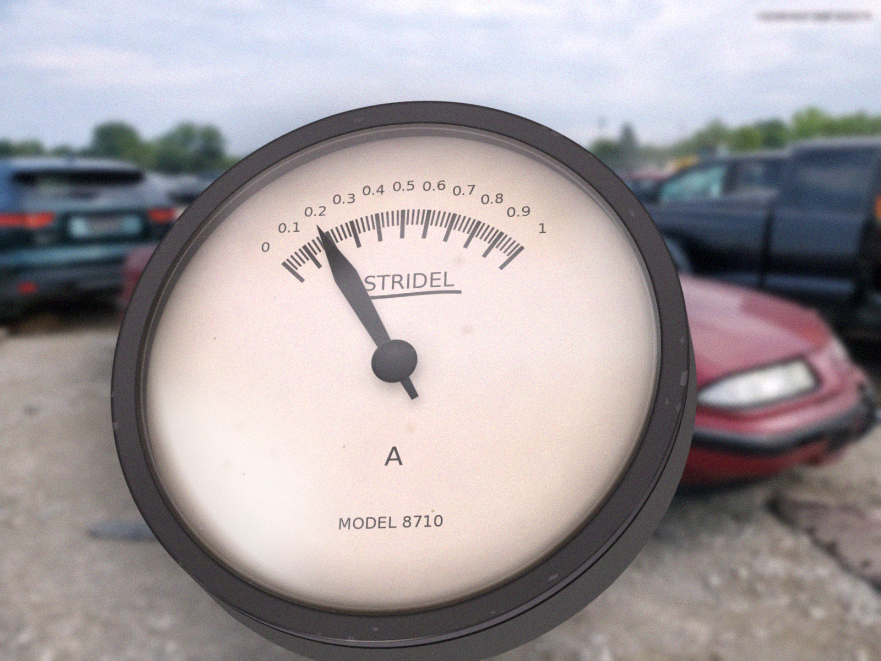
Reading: 0.18A
